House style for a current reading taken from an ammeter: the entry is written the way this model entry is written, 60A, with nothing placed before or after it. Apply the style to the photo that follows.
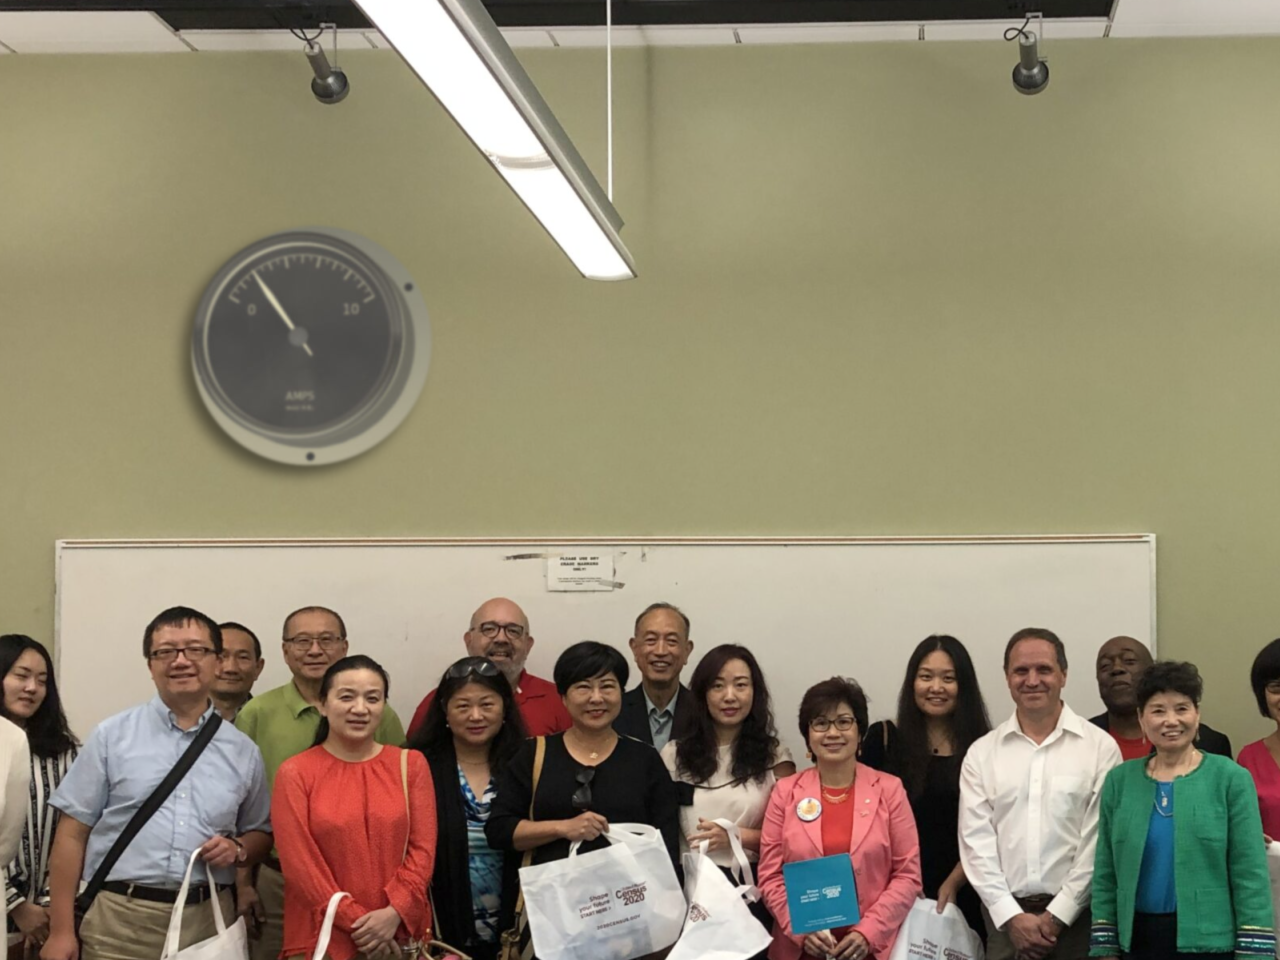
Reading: 2A
